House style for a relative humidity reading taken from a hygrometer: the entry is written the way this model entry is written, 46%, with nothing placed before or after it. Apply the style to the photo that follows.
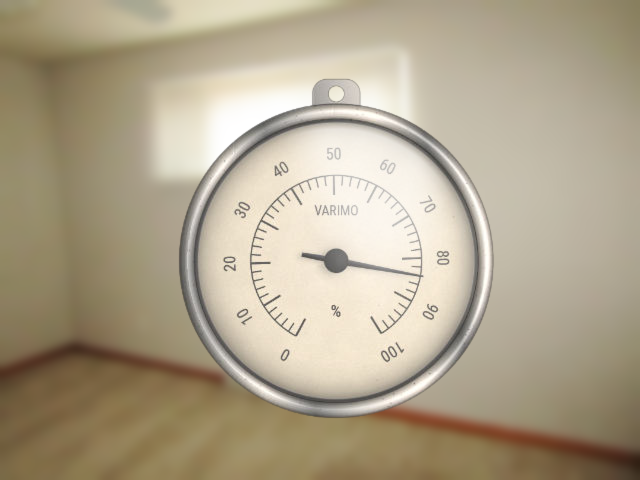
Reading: 84%
